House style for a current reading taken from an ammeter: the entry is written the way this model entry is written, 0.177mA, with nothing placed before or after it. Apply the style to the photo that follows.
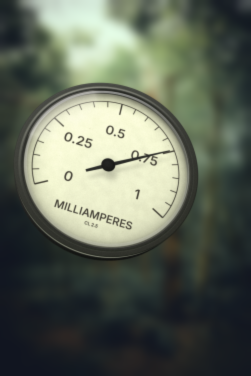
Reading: 0.75mA
